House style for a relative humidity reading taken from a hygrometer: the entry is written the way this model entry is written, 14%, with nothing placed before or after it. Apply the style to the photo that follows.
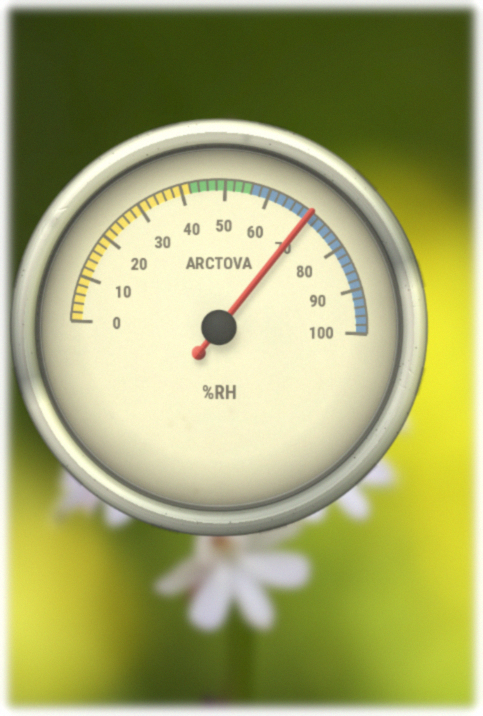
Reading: 70%
